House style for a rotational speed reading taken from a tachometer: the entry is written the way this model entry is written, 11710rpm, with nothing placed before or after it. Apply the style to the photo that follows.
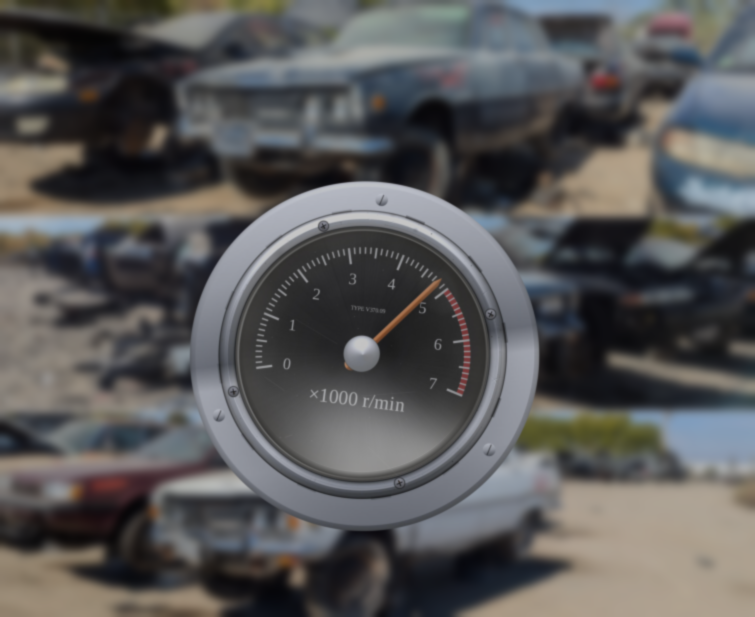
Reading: 4800rpm
